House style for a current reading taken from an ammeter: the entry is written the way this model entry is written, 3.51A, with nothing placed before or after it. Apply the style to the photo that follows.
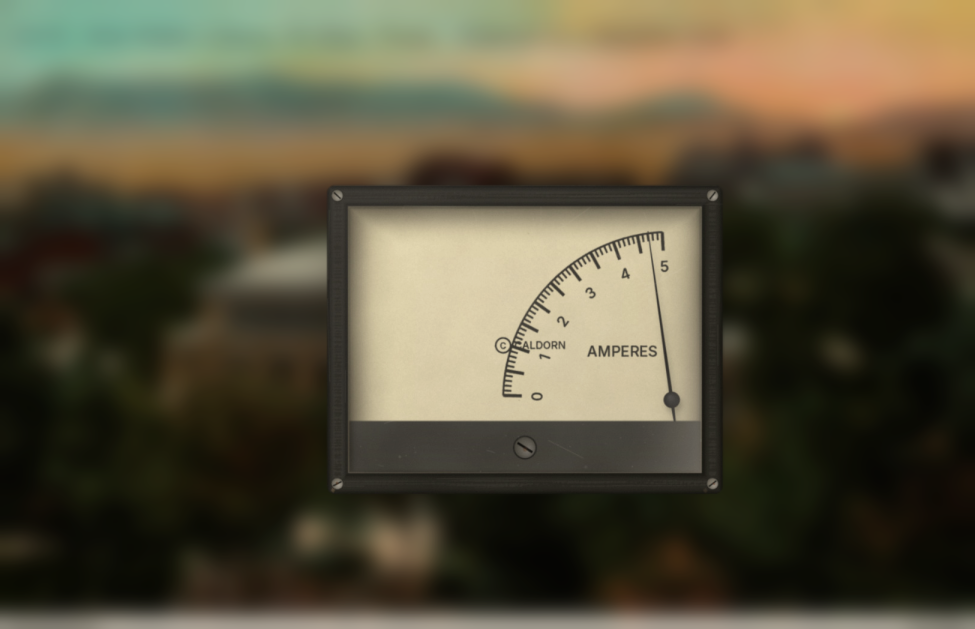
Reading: 4.7A
